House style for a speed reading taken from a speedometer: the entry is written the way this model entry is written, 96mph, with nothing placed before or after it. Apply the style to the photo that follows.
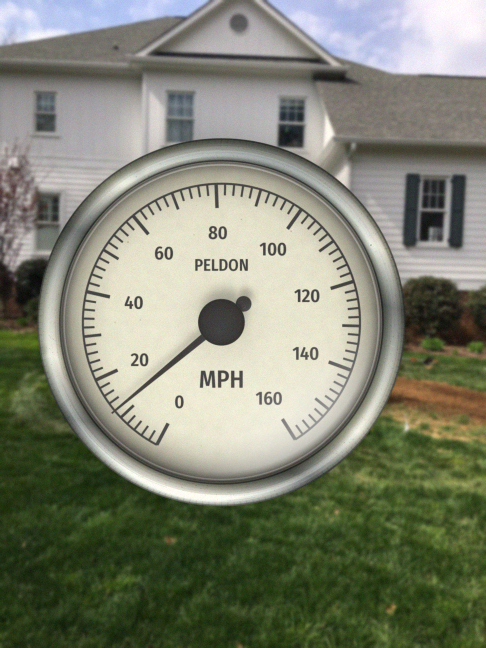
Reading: 12mph
